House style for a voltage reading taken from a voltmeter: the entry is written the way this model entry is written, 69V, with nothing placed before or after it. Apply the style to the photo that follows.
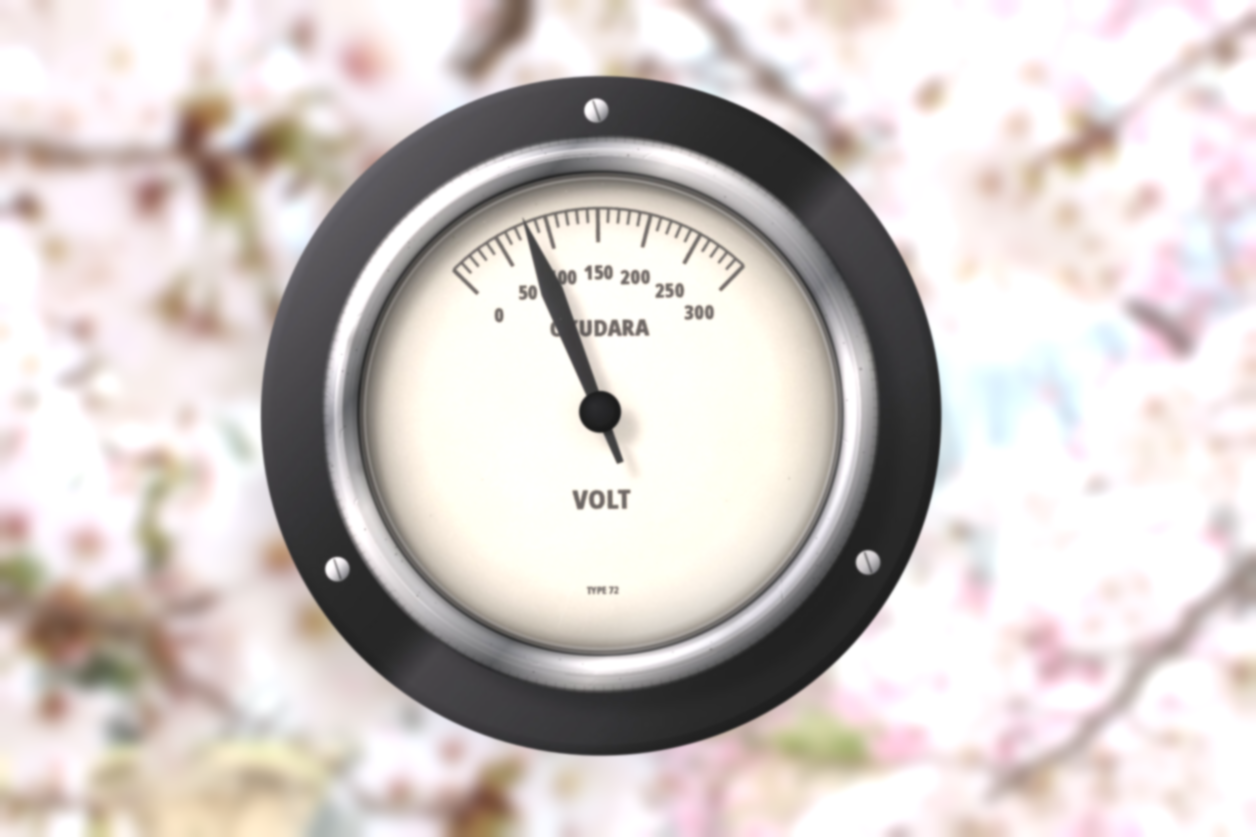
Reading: 80V
